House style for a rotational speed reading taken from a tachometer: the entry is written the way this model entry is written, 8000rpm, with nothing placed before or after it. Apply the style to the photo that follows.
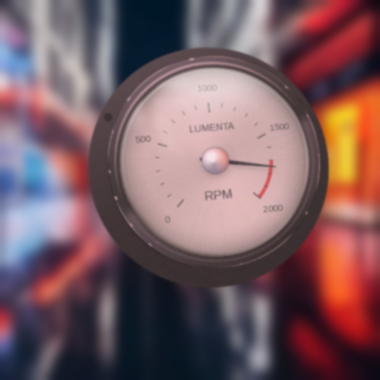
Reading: 1750rpm
